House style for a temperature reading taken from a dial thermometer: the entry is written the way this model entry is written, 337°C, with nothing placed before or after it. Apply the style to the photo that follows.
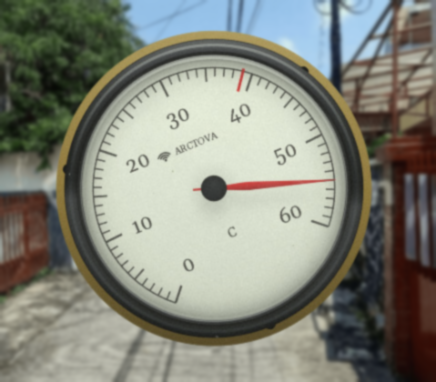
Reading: 55°C
